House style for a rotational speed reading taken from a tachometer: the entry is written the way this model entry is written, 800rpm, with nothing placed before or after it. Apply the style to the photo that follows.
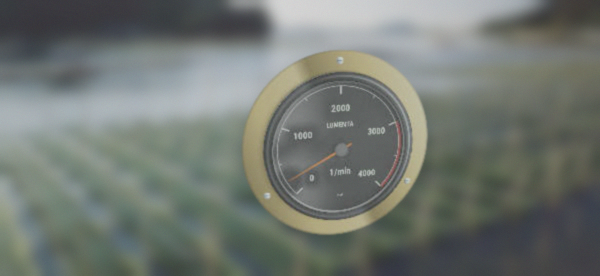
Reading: 250rpm
